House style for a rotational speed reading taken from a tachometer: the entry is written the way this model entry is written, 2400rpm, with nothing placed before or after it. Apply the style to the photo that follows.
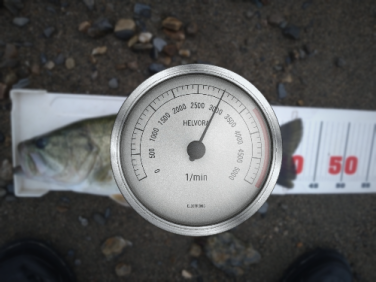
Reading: 3000rpm
